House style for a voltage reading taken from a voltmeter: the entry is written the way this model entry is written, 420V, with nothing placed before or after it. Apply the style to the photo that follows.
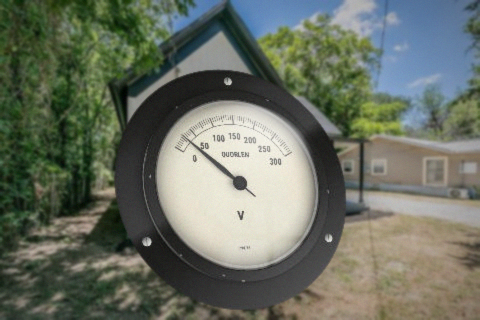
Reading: 25V
